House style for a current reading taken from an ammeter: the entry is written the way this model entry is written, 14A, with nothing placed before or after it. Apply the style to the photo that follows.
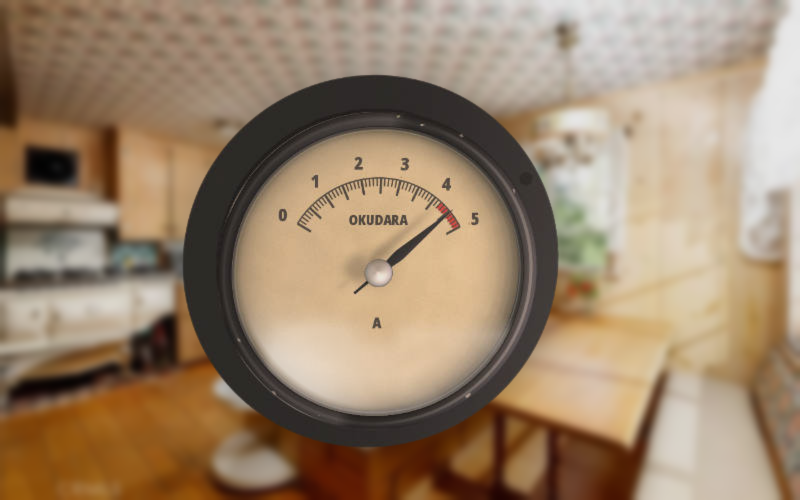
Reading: 4.5A
